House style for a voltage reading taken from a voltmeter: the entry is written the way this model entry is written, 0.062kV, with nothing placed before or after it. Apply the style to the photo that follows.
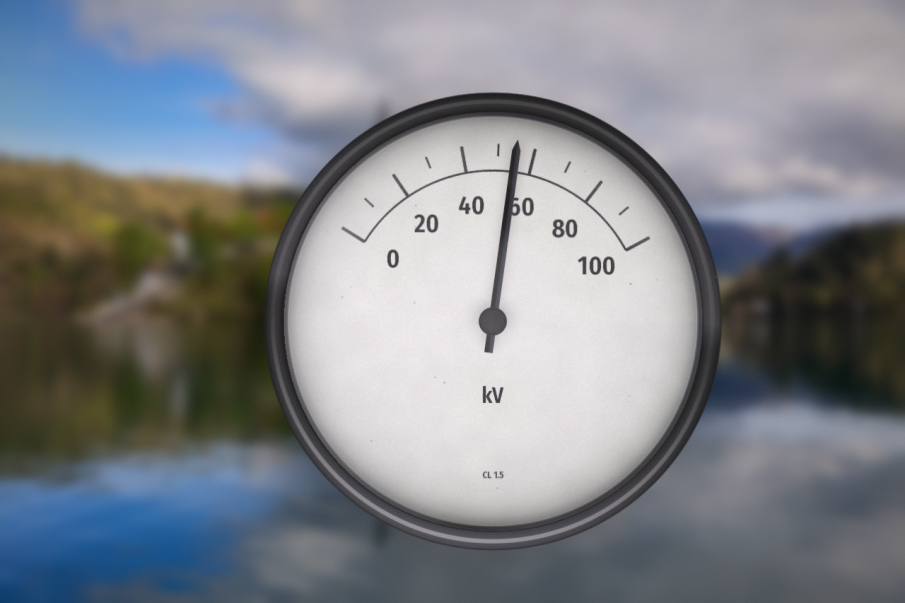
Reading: 55kV
